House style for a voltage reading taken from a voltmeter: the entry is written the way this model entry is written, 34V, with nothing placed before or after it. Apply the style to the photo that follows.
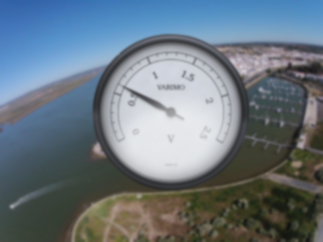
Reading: 0.6V
